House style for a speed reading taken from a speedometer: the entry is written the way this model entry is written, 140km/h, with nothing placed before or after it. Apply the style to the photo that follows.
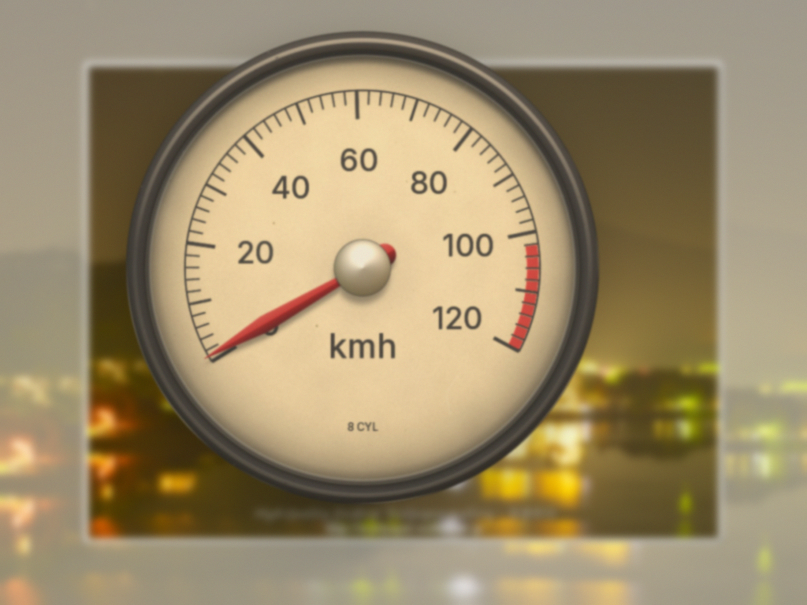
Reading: 1km/h
